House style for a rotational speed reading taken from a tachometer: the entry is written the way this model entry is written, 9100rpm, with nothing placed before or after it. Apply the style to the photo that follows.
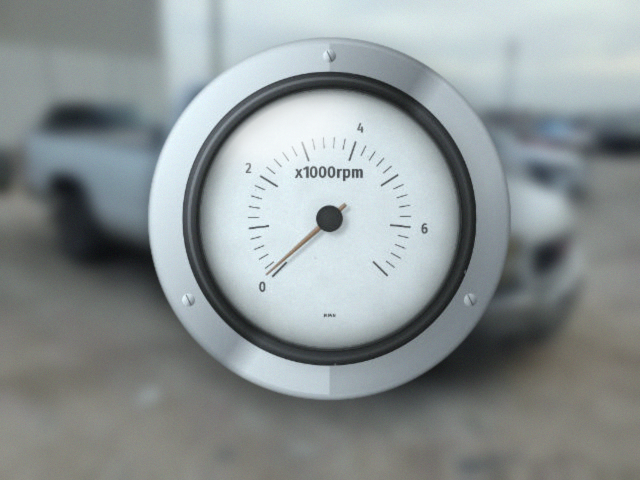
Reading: 100rpm
